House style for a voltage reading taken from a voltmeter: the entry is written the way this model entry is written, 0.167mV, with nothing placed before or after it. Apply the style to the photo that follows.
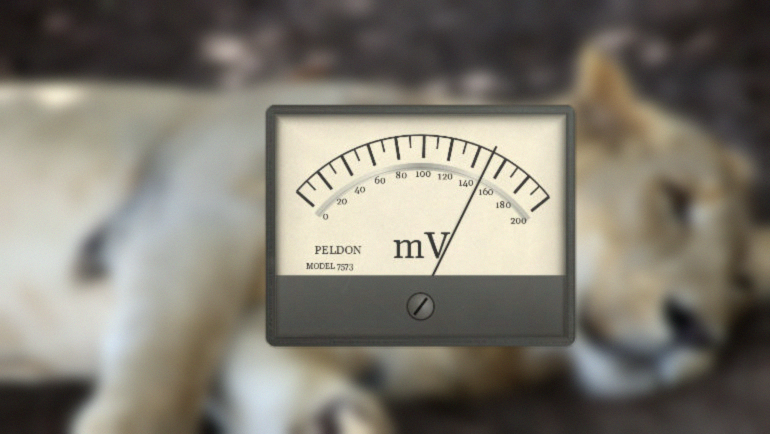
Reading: 150mV
